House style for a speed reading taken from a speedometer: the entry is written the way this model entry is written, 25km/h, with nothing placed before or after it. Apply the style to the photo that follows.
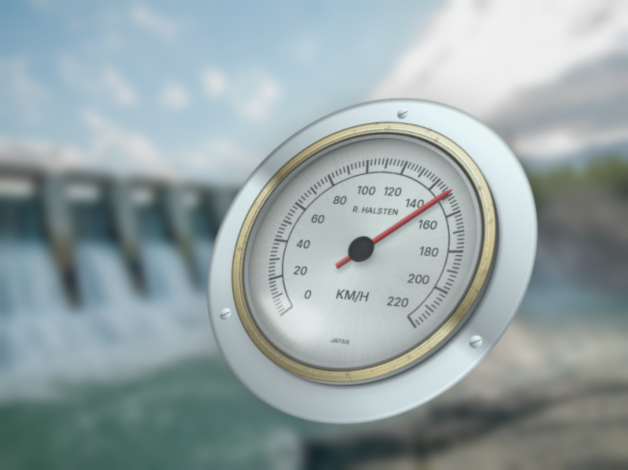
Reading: 150km/h
